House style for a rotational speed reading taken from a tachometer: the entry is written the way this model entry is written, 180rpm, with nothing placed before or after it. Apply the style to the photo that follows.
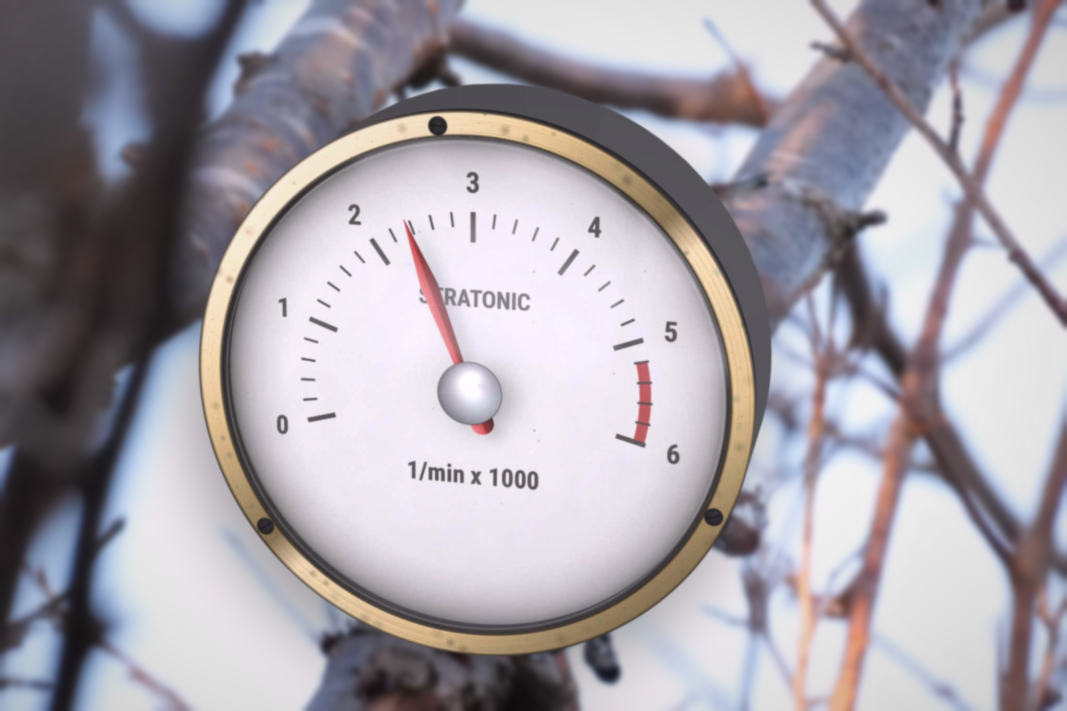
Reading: 2400rpm
